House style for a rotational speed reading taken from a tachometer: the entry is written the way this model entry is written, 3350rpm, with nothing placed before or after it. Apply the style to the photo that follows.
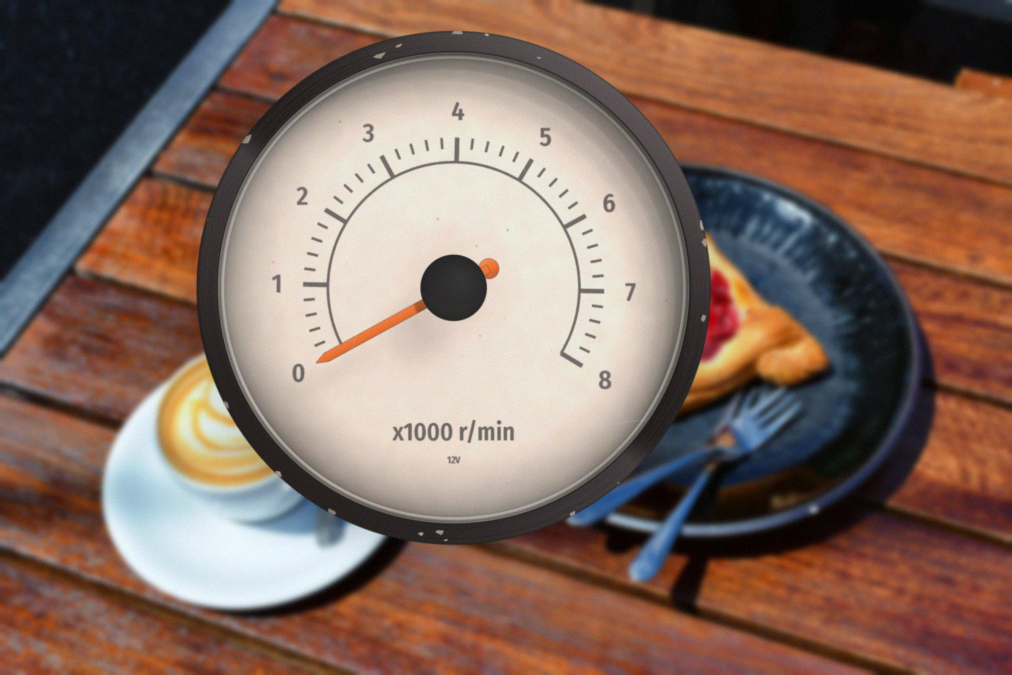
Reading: 0rpm
